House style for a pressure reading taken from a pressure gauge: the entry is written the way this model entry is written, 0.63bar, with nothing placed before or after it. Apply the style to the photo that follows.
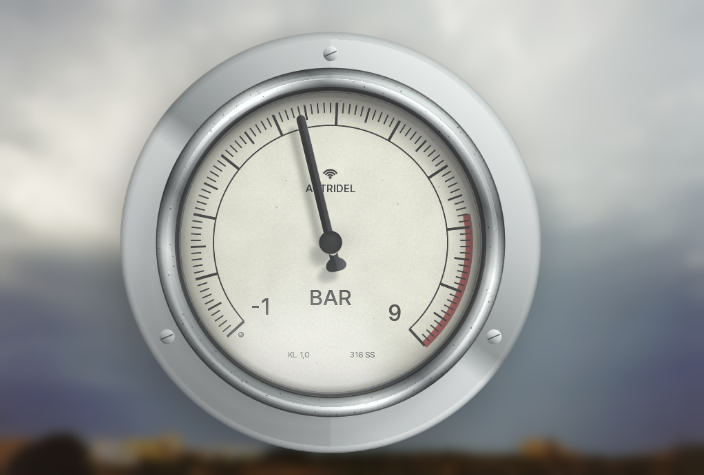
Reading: 3.4bar
